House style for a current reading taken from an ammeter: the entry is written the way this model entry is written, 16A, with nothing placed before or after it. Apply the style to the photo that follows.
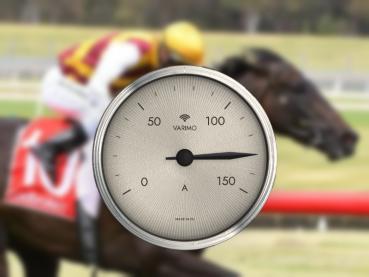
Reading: 130A
